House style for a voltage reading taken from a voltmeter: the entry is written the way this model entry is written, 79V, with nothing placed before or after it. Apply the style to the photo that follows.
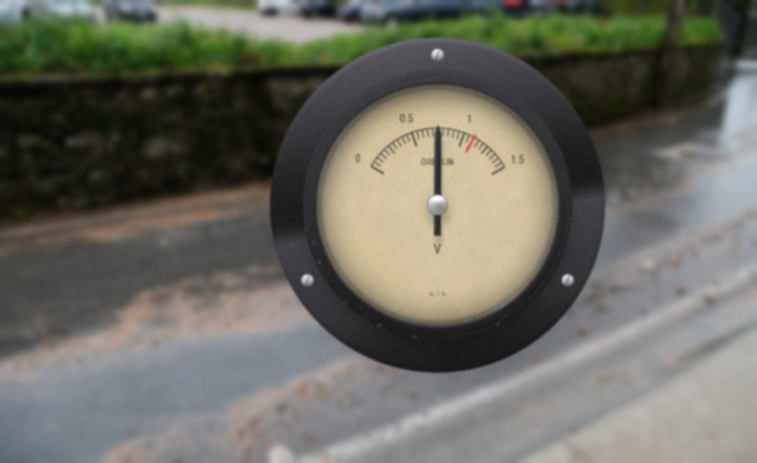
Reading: 0.75V
